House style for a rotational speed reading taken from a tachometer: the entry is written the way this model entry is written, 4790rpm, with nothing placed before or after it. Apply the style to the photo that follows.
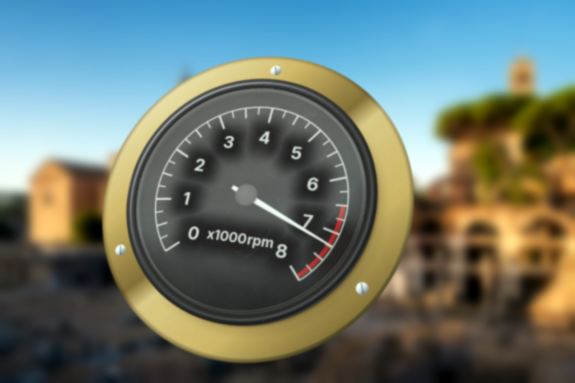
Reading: 7250rpm
